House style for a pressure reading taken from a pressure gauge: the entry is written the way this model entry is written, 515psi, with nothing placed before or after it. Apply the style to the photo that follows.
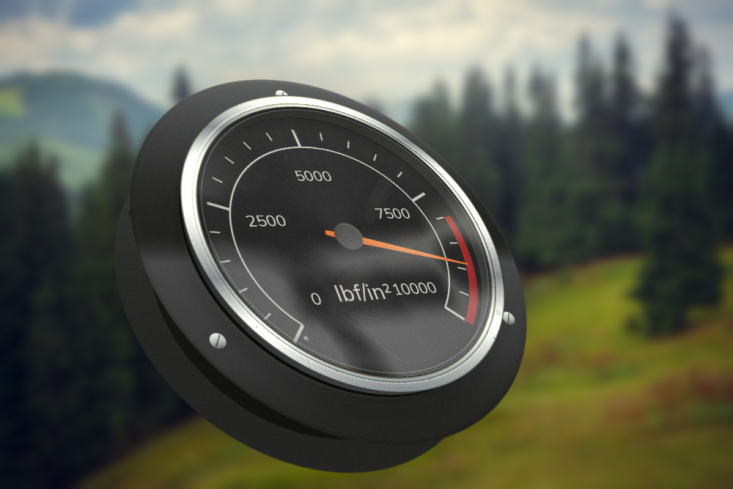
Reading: 9000psi
